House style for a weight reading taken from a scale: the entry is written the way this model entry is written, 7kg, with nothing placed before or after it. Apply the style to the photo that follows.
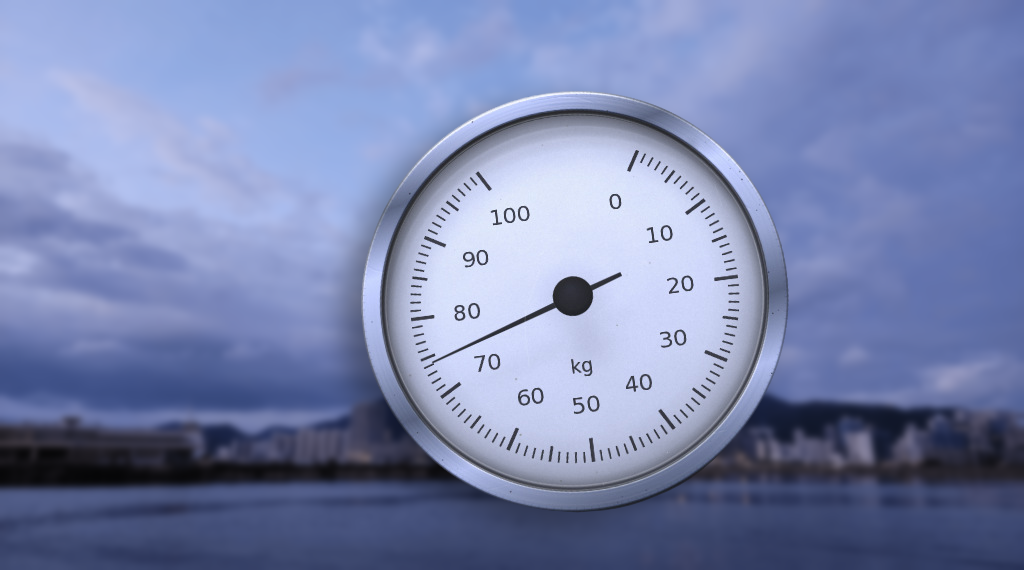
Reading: 74kg
